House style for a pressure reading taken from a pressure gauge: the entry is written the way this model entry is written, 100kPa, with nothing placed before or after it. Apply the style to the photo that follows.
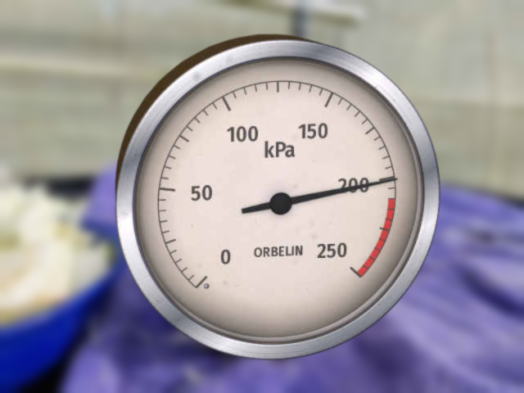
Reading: 200kPa
